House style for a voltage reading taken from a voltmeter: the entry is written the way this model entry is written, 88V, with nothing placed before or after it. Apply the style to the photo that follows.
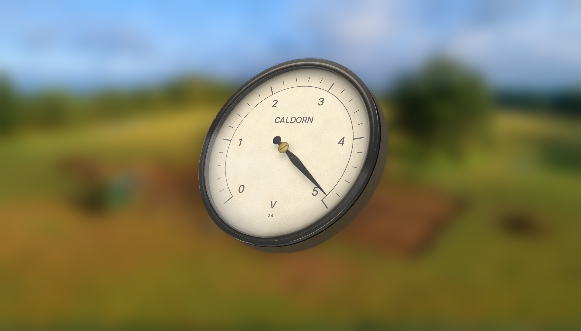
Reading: 4.9V
